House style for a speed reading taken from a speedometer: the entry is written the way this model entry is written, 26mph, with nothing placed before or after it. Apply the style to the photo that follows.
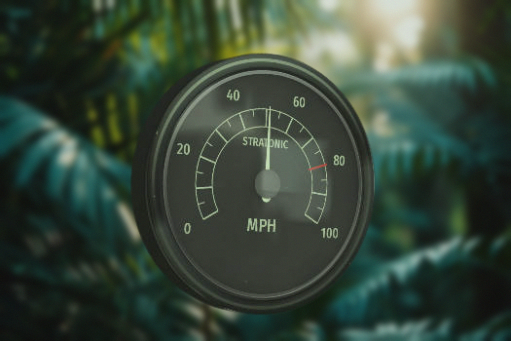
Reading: 50mph
